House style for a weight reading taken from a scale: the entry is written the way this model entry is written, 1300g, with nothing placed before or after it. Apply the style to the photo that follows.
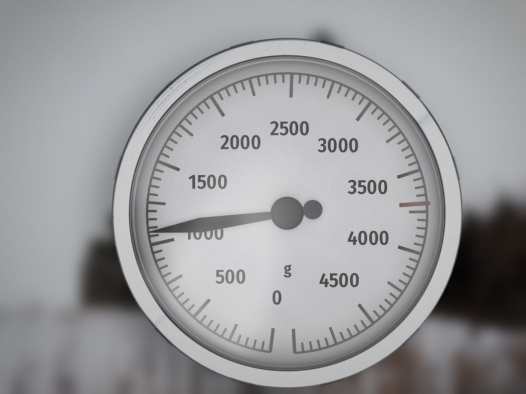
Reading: 1075g
